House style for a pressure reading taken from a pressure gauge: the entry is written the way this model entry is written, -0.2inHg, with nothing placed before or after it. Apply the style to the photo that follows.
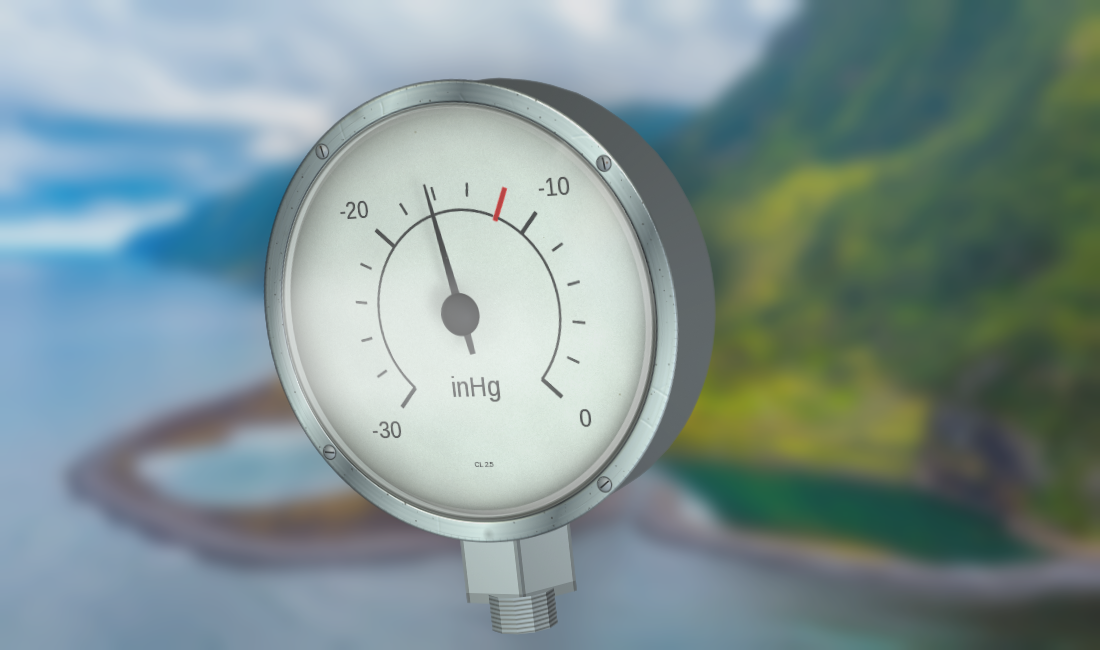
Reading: -16inHg
